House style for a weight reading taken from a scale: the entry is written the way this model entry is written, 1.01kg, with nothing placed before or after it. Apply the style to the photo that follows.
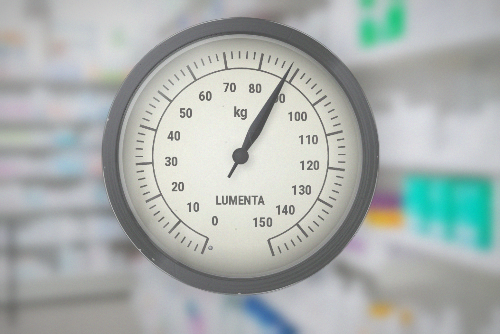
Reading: 88kg
